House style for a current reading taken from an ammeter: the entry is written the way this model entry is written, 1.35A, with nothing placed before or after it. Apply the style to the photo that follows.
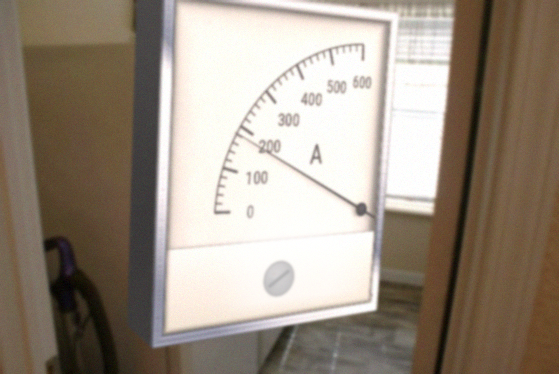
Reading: 180A
